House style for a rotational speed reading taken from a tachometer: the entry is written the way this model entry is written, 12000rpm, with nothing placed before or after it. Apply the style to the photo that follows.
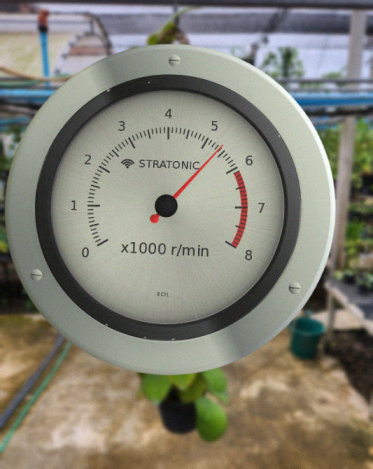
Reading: 5400rpm
